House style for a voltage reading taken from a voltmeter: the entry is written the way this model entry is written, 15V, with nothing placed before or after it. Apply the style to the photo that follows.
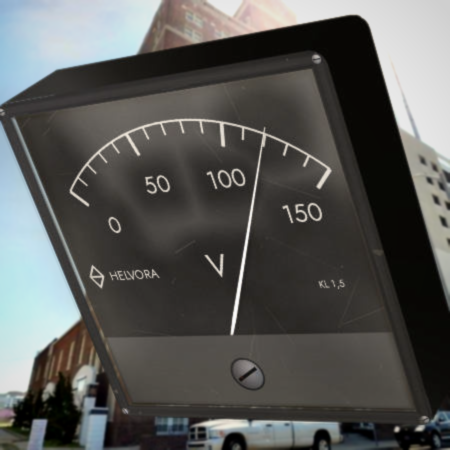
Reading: 120V
